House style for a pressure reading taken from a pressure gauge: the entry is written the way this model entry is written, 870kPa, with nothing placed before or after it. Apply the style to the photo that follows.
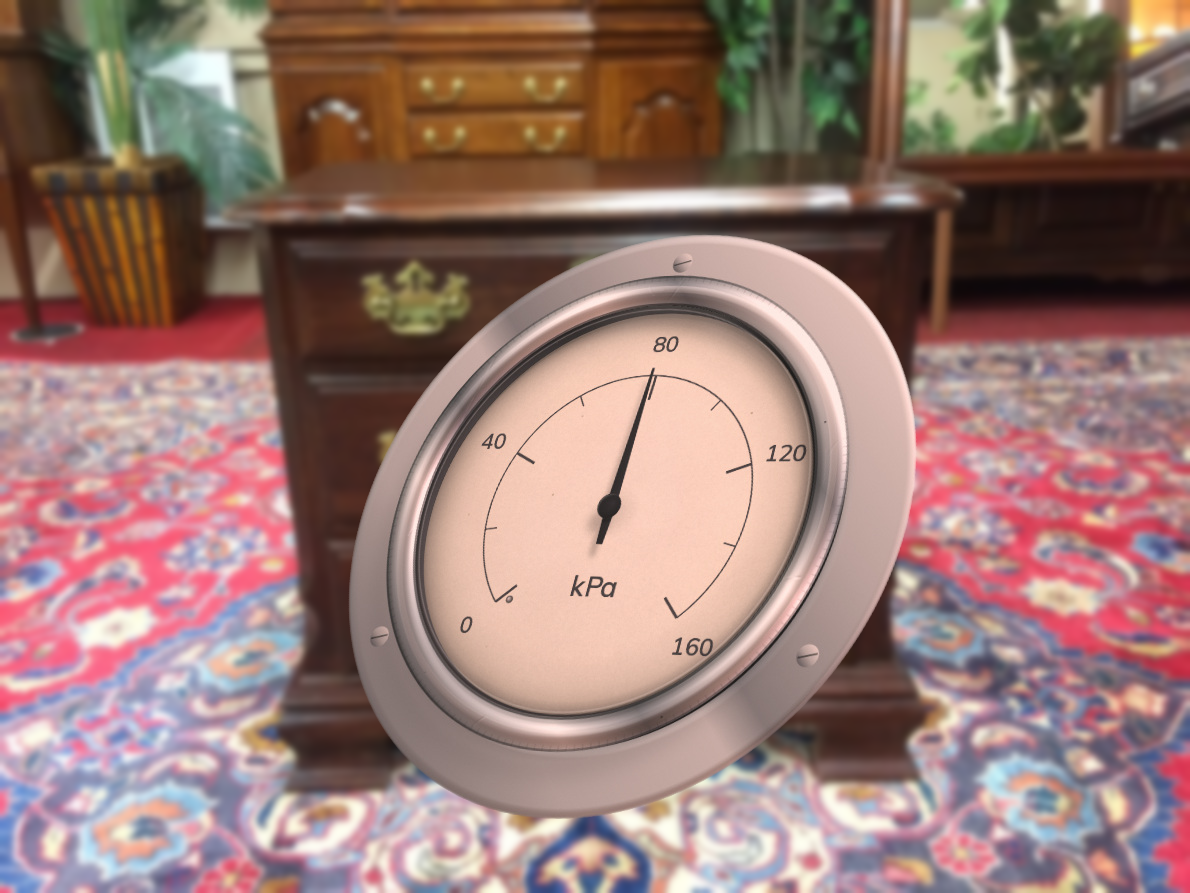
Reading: 80kPa
